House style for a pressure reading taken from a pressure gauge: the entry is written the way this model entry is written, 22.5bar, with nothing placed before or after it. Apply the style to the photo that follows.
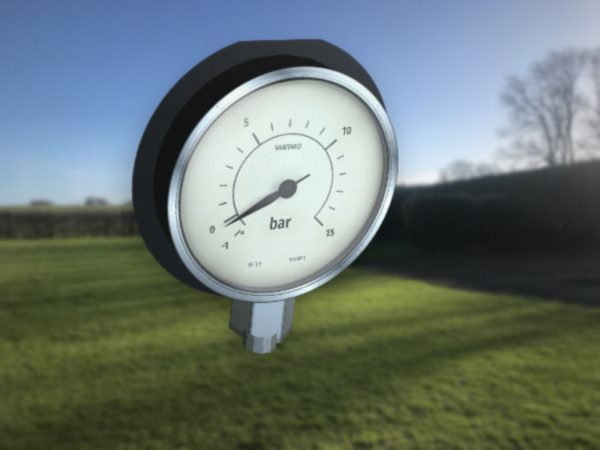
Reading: 0bar
